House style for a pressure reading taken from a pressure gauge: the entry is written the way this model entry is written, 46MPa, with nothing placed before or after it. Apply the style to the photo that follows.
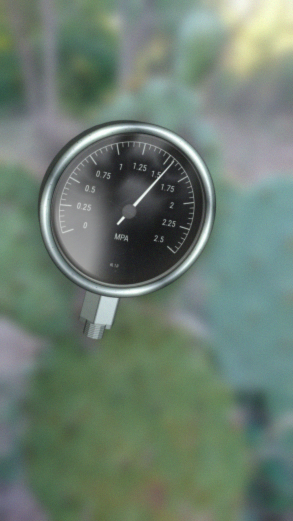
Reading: 1.55MPa
